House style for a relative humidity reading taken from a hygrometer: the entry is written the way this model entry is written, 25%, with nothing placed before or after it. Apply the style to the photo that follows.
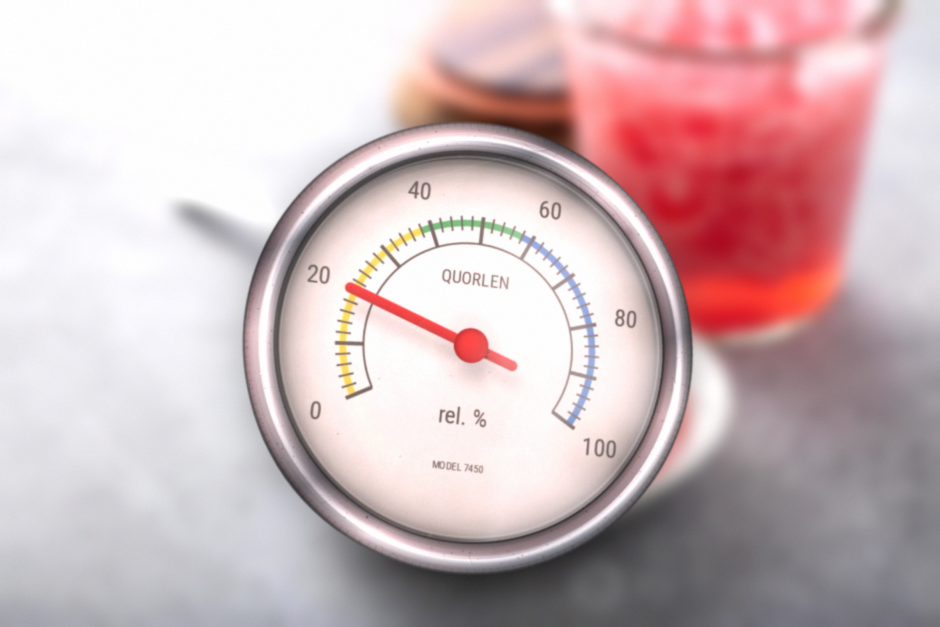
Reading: 20%
